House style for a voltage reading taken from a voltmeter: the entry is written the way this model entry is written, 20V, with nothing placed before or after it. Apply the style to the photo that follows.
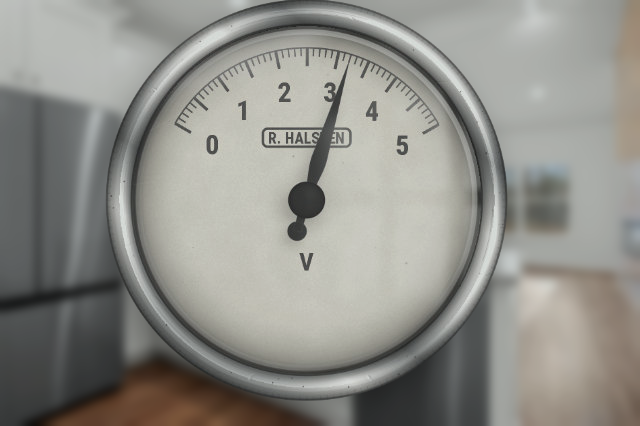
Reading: 3.2V
